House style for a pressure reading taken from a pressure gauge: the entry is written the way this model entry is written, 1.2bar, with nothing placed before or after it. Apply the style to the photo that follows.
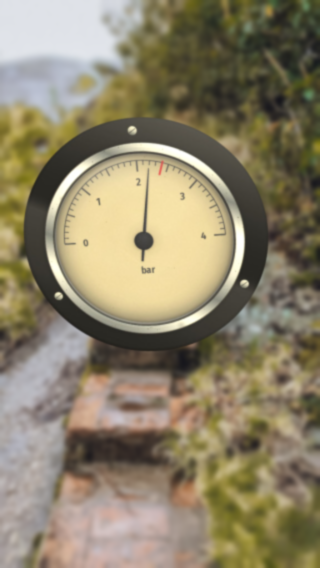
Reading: 2.2bar
